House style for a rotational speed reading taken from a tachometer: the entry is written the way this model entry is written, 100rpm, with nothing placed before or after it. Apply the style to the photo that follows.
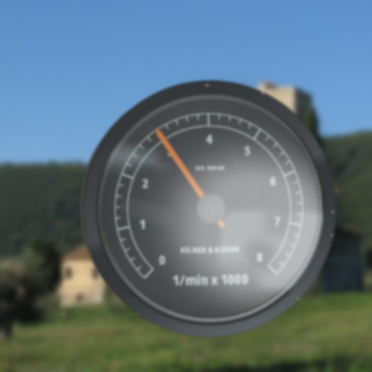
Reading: 3000rpm
